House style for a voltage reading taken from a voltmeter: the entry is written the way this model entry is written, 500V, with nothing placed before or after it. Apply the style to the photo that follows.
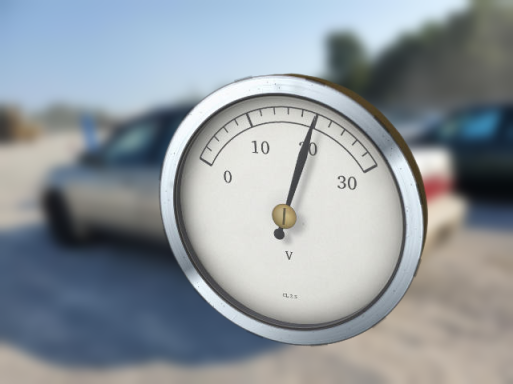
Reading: 20V
